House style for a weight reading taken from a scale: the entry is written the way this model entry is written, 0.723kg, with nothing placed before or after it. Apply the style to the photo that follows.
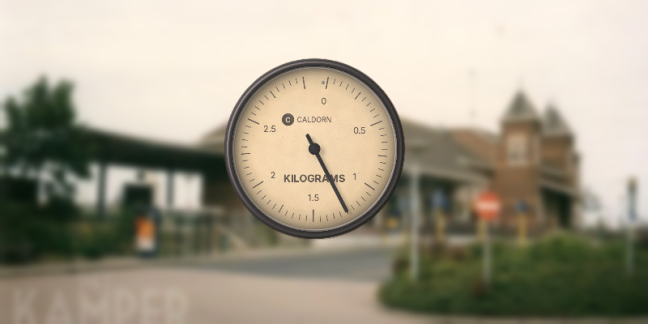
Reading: 1.25kg
